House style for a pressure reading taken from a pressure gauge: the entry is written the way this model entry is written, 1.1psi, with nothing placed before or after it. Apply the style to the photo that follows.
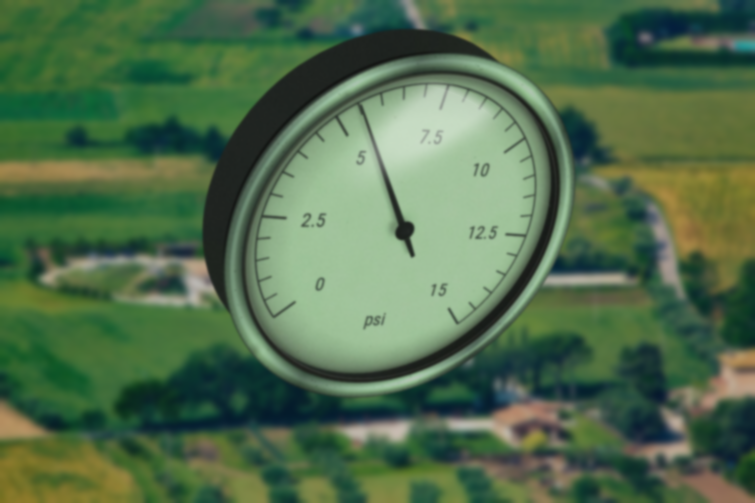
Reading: 5.5psi
